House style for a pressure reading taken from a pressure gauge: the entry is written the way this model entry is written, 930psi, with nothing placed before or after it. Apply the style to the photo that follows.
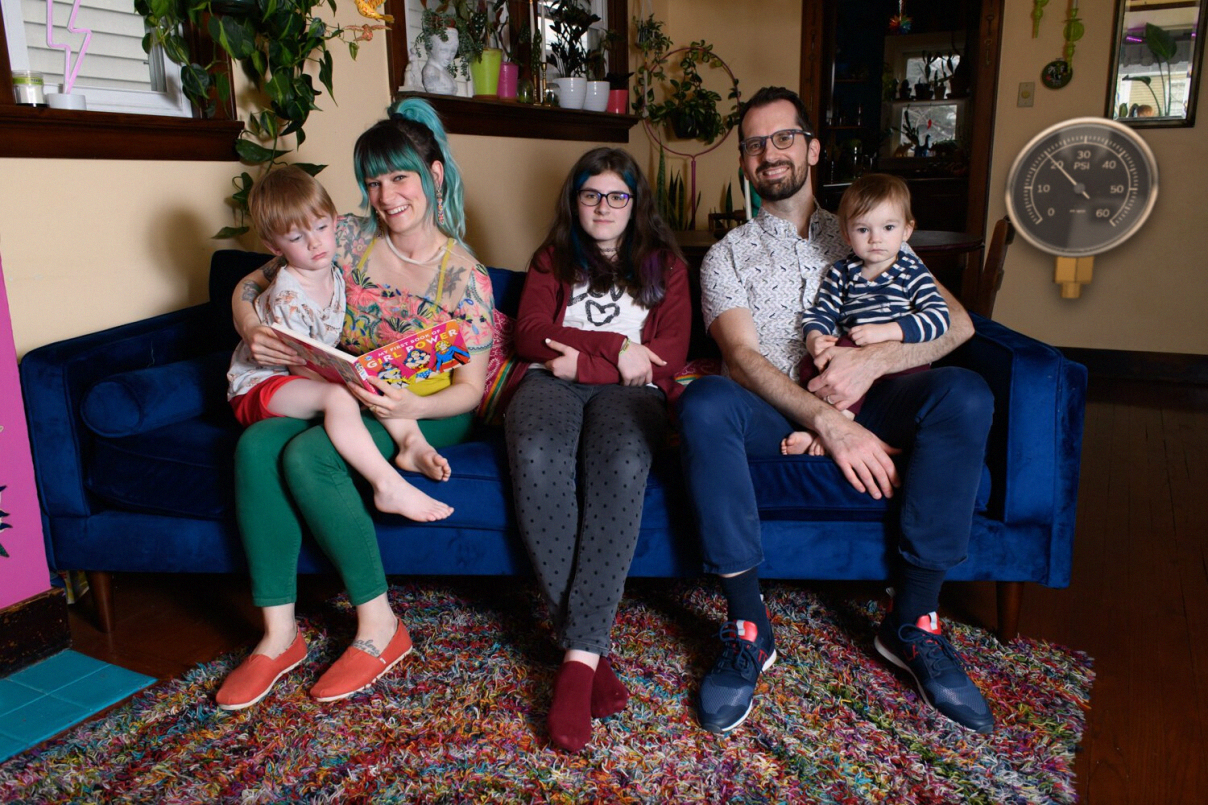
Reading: 20psi
